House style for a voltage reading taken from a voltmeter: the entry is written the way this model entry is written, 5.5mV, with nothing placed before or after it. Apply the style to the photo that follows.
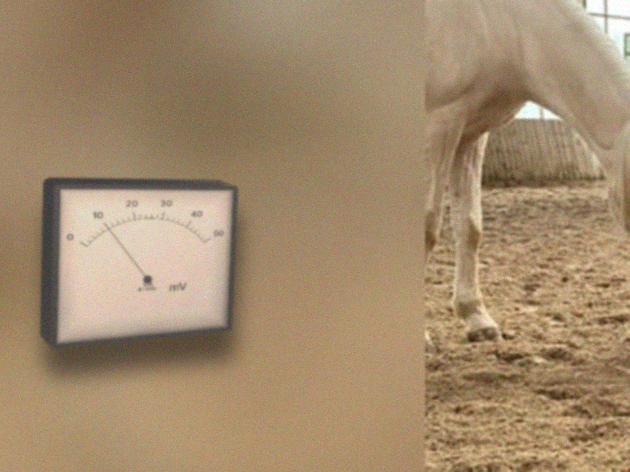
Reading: 10mV
